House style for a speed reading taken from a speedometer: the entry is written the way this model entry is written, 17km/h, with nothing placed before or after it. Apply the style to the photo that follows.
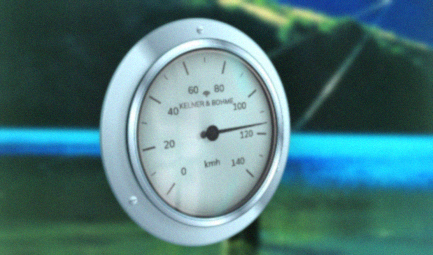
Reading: 115km/h
